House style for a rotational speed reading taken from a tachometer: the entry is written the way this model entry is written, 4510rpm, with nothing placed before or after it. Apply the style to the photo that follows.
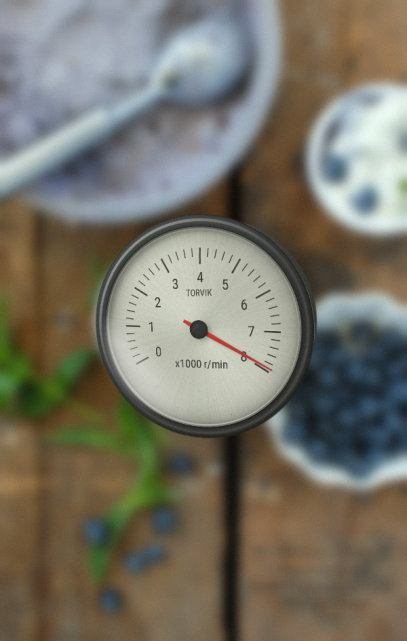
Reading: 7900rpm
